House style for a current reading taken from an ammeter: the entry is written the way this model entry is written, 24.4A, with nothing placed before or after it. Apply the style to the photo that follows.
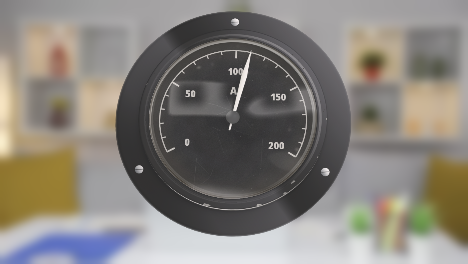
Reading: 110A
